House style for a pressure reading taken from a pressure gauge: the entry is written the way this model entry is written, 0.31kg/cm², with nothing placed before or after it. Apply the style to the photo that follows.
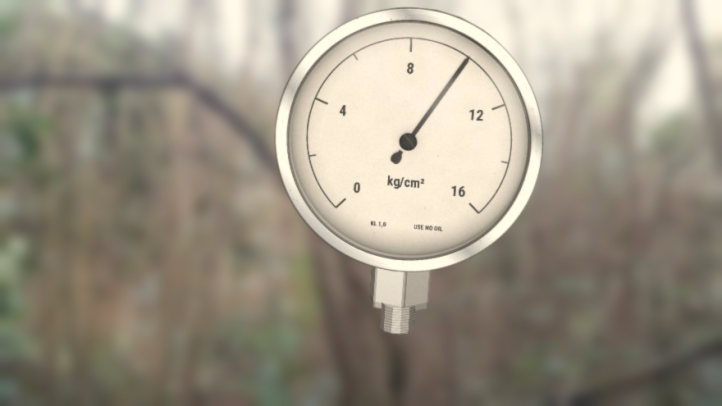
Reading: 10kg/cm²
